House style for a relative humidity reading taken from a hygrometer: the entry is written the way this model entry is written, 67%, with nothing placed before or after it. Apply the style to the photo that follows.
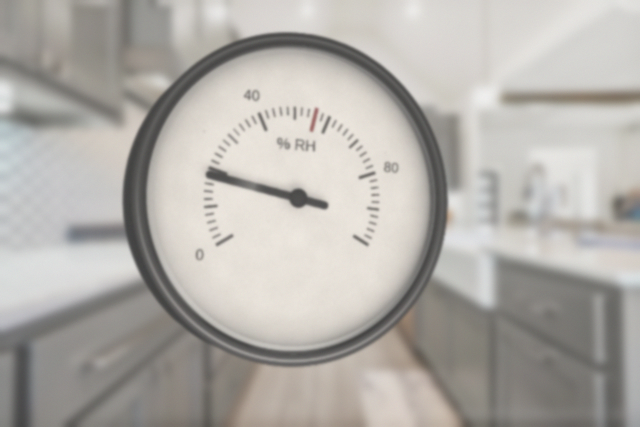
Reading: 18%
